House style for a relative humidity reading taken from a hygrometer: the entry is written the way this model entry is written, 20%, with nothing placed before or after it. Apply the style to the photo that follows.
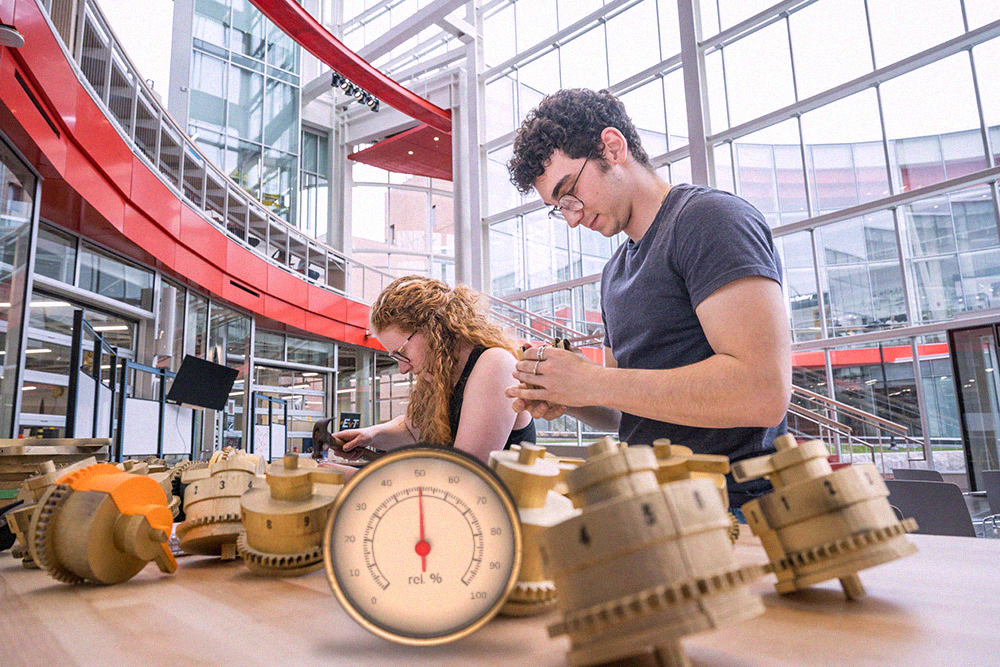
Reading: 50%
